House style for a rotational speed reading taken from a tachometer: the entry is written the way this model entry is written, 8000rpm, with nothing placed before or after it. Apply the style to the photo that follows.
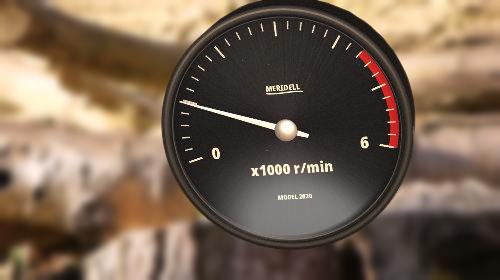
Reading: 1000rpm
